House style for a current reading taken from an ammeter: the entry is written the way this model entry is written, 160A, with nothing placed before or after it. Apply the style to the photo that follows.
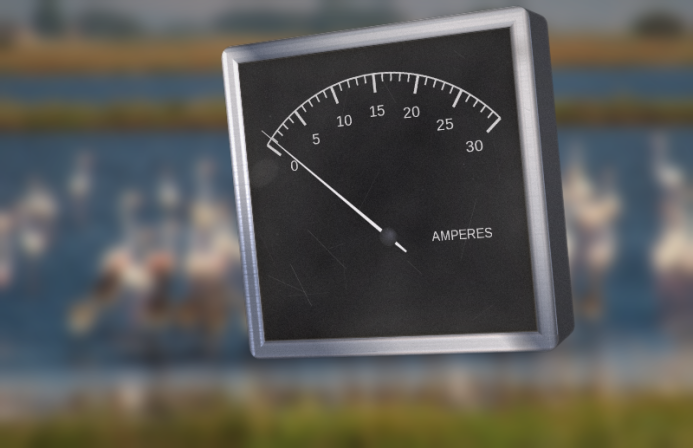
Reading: 1A
